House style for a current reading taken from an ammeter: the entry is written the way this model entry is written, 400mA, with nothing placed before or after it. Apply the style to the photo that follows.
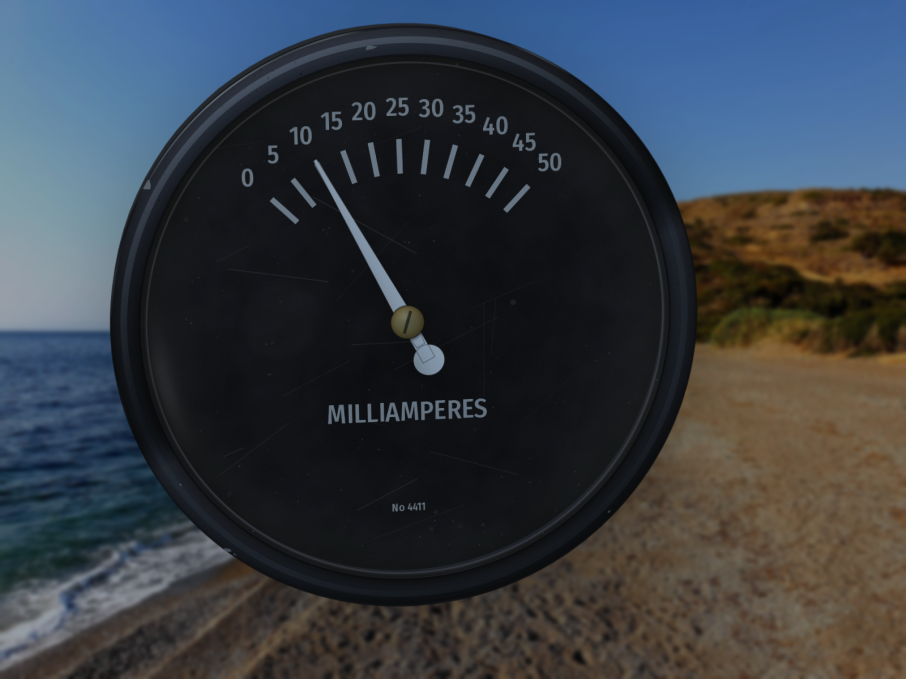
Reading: 10mA
